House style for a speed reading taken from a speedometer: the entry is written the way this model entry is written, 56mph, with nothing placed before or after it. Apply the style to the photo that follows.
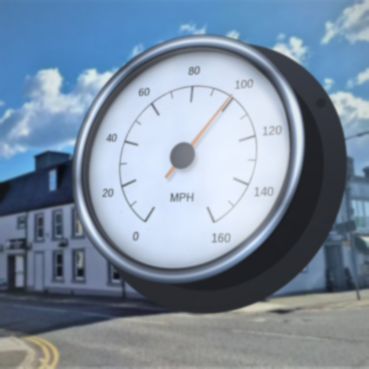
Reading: 100mph
